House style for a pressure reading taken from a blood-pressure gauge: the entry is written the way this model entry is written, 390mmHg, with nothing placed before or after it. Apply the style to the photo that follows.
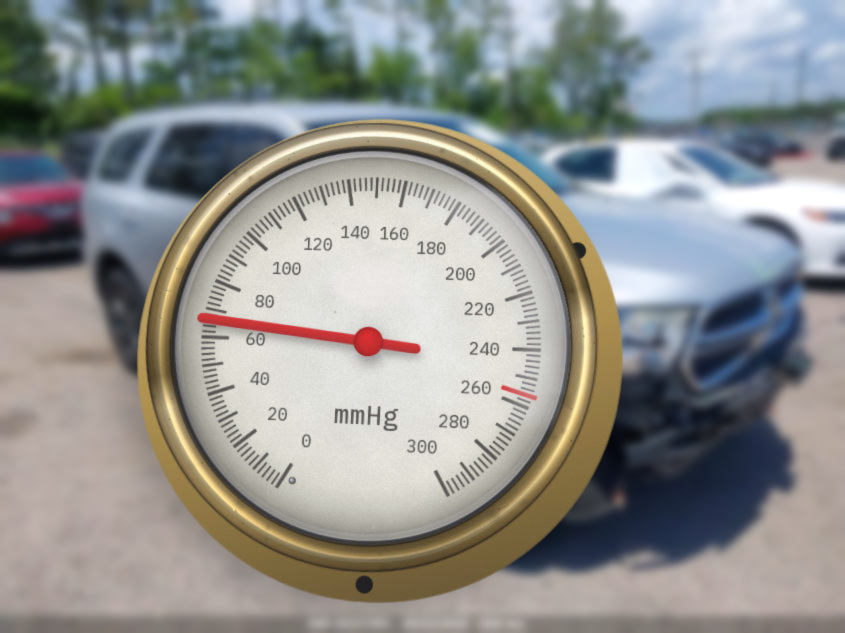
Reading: 66mmHg
